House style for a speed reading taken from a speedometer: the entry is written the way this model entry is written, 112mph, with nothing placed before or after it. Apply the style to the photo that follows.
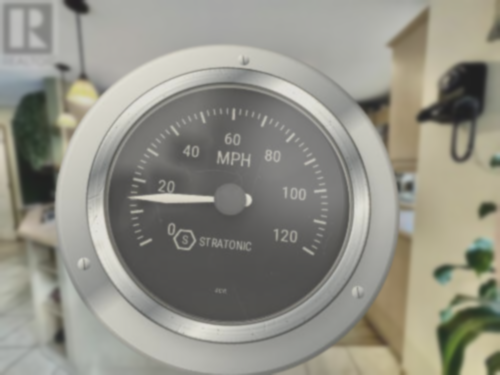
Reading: 14mph
